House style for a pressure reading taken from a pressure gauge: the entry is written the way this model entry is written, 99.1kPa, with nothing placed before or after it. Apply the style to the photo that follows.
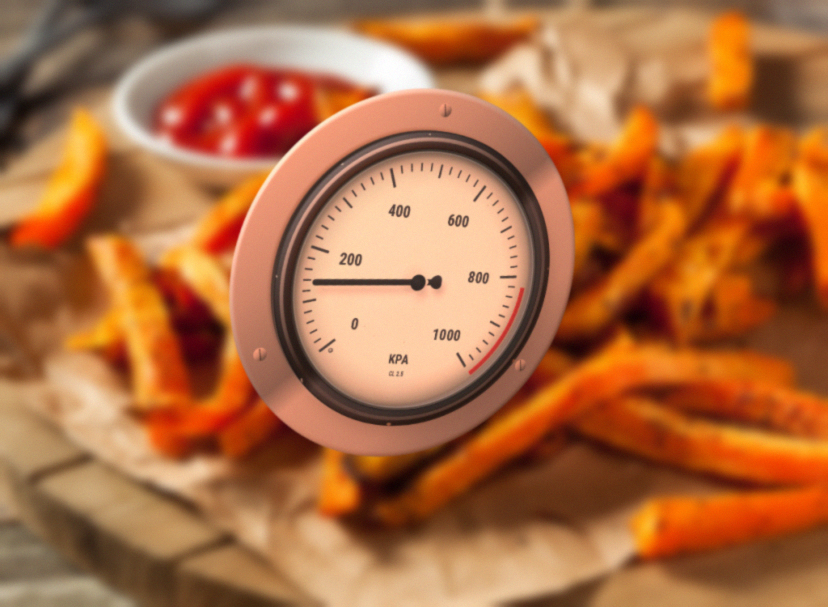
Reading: 140kPa
